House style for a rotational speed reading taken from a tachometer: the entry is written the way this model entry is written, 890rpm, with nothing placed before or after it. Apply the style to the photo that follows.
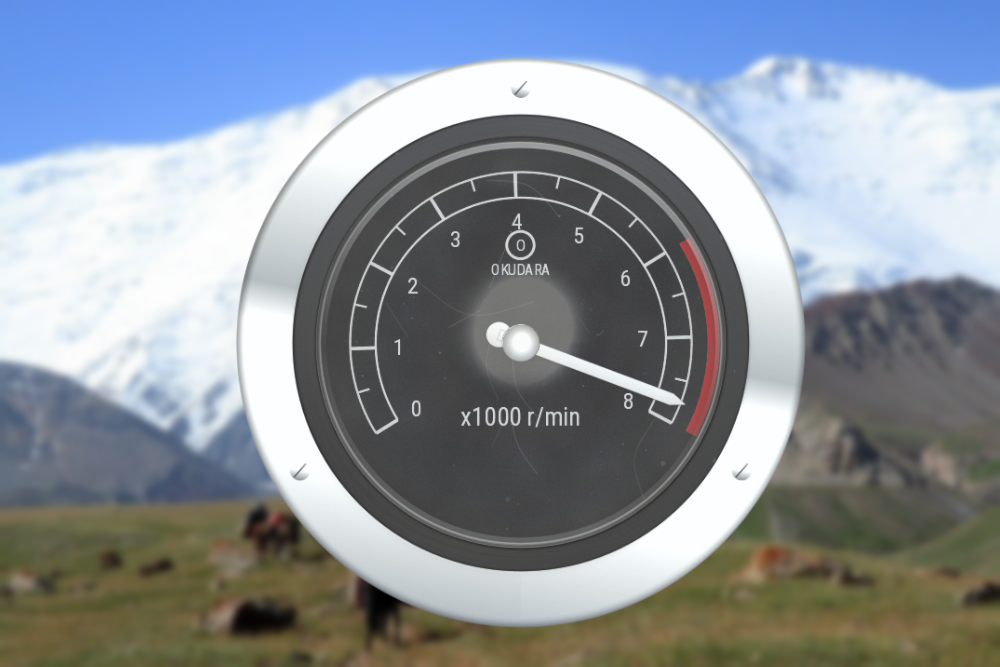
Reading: 7750rpm
